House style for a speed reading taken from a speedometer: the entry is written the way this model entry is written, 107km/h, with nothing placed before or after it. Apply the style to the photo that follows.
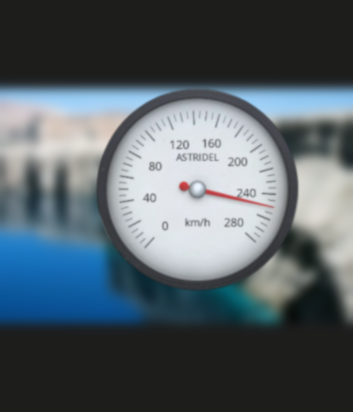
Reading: 250km/h
